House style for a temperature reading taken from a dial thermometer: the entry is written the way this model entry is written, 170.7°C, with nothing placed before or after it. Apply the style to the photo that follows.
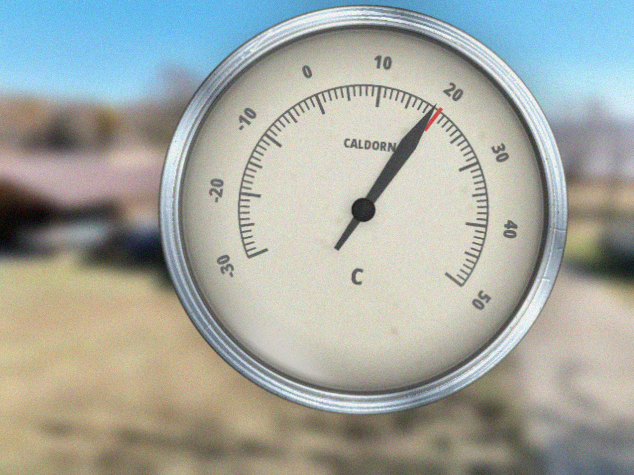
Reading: 19°C
